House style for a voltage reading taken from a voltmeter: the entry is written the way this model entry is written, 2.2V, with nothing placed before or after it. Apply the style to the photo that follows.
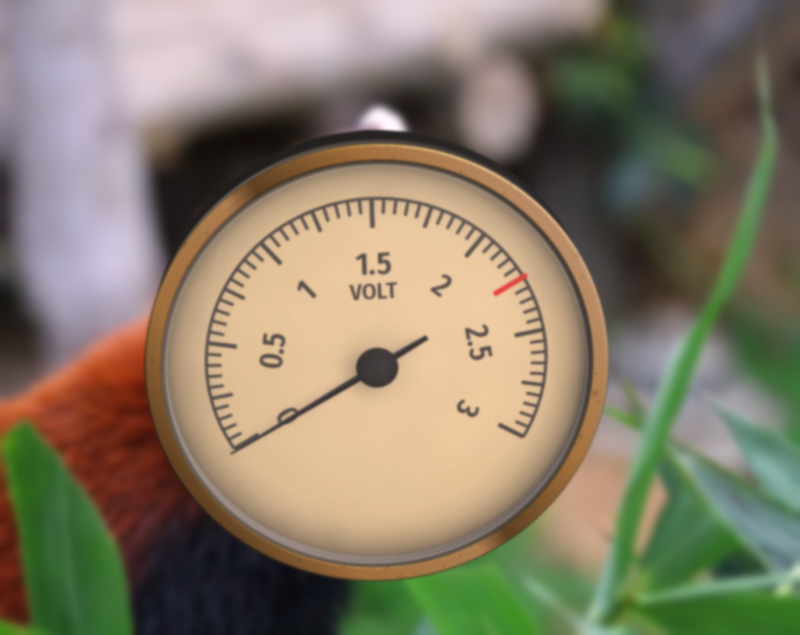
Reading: 0V
